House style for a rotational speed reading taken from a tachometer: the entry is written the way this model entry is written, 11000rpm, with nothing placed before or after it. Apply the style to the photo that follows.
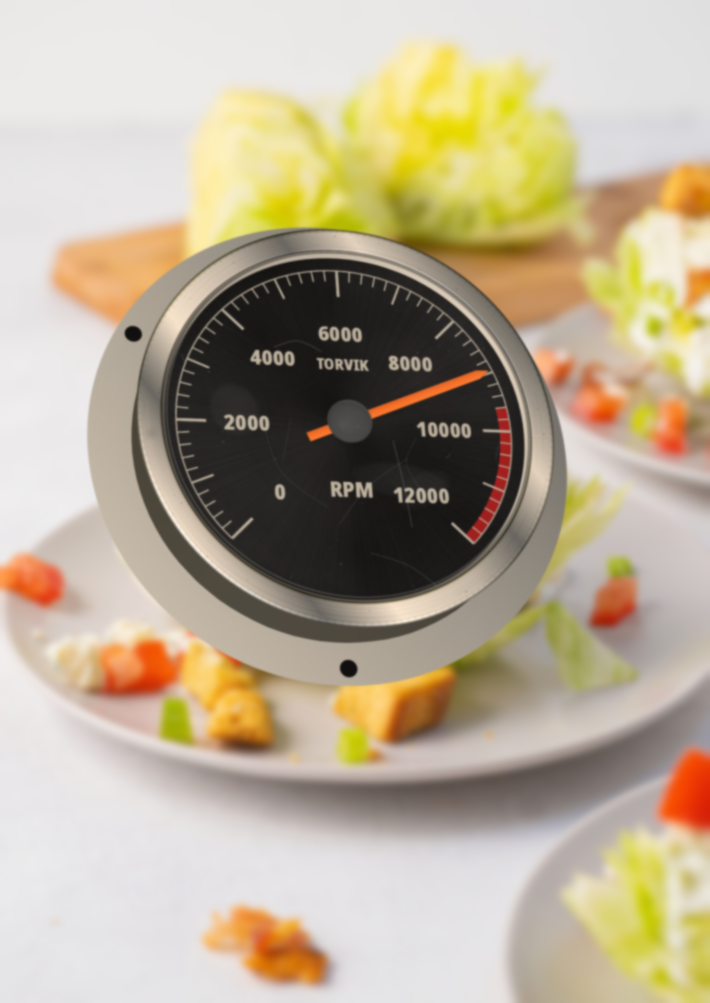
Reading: 9000rpm
